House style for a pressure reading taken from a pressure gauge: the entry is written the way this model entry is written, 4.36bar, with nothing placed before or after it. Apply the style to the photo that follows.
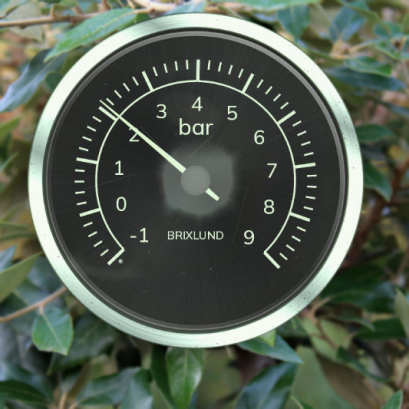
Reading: 2.1bar
